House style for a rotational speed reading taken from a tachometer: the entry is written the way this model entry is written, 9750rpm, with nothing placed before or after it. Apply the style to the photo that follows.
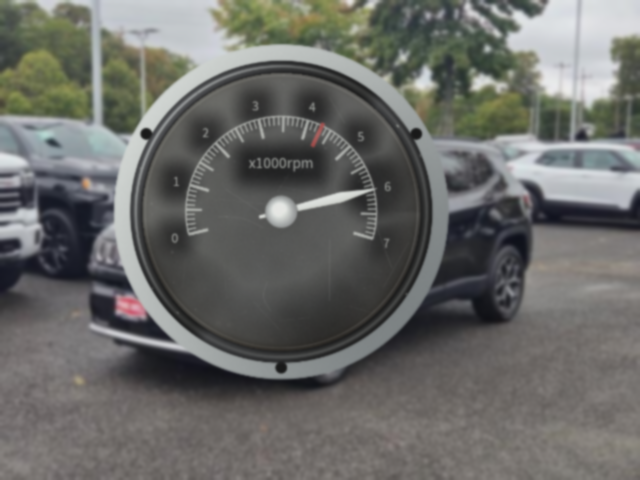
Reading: 6000rpm
